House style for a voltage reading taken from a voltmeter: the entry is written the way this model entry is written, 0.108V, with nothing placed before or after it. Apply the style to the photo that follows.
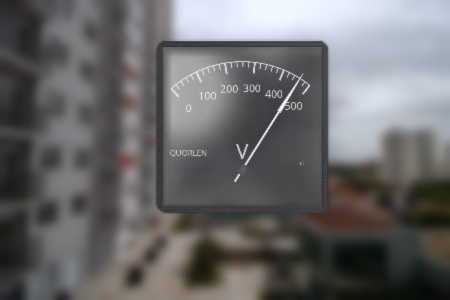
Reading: 460V
